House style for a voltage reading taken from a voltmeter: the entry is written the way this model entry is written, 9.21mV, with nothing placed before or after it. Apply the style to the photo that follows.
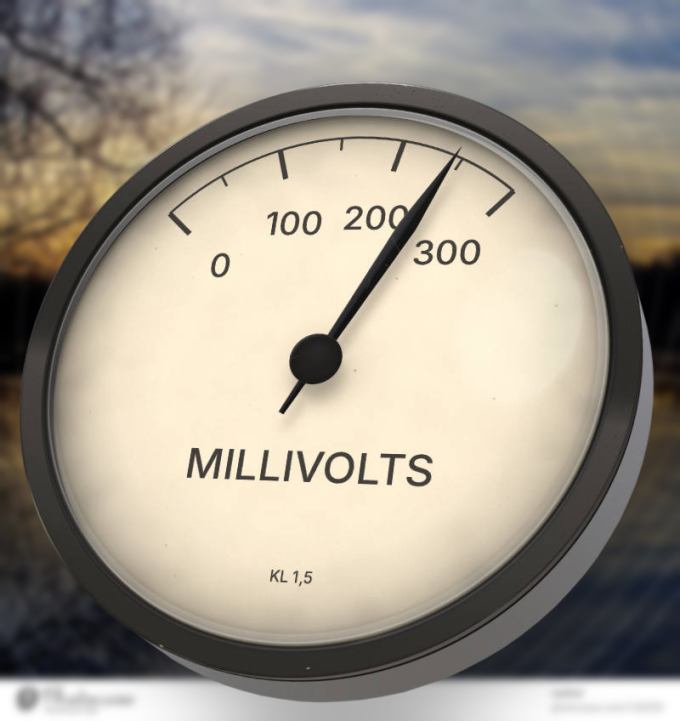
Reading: 250mV
